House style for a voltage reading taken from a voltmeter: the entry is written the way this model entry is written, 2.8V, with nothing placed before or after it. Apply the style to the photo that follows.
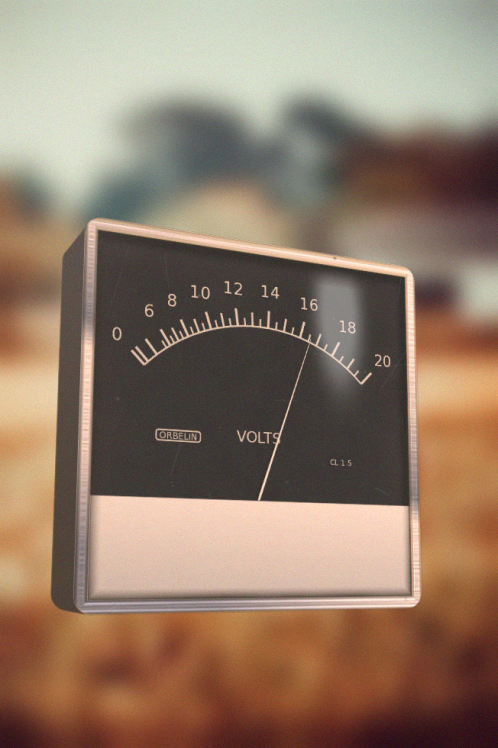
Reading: 16.5V
